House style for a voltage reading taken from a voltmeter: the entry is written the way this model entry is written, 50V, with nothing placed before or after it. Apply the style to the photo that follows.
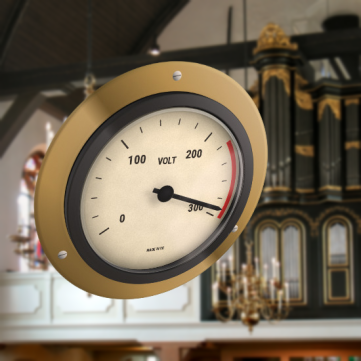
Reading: 290V
